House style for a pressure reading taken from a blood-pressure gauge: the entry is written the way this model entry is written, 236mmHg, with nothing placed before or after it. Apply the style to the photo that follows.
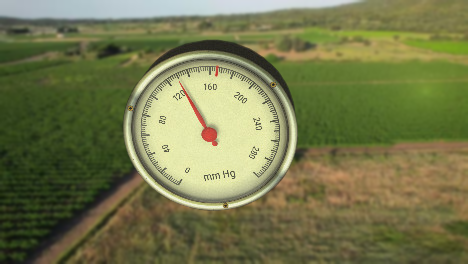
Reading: 130mmHg
